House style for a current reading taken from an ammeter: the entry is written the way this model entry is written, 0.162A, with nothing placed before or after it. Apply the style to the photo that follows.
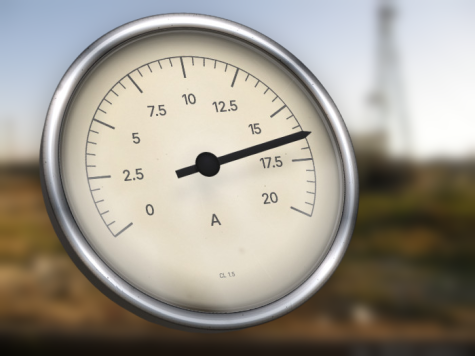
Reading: 16.5A
